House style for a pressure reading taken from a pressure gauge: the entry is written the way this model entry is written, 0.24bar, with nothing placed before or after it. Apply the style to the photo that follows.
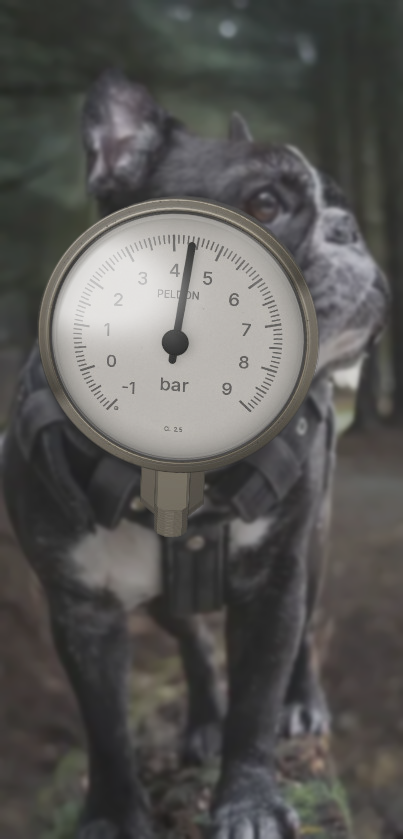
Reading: 4.4bar
